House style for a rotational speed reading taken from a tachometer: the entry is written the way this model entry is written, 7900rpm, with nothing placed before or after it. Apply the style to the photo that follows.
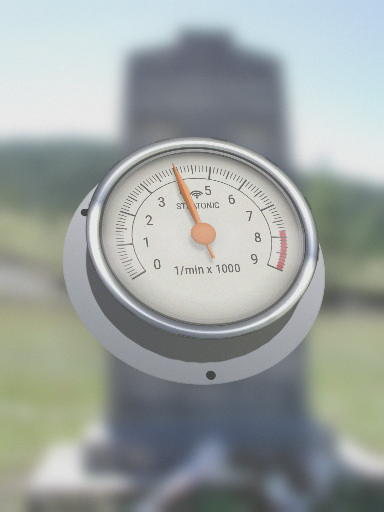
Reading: 4000rpm
